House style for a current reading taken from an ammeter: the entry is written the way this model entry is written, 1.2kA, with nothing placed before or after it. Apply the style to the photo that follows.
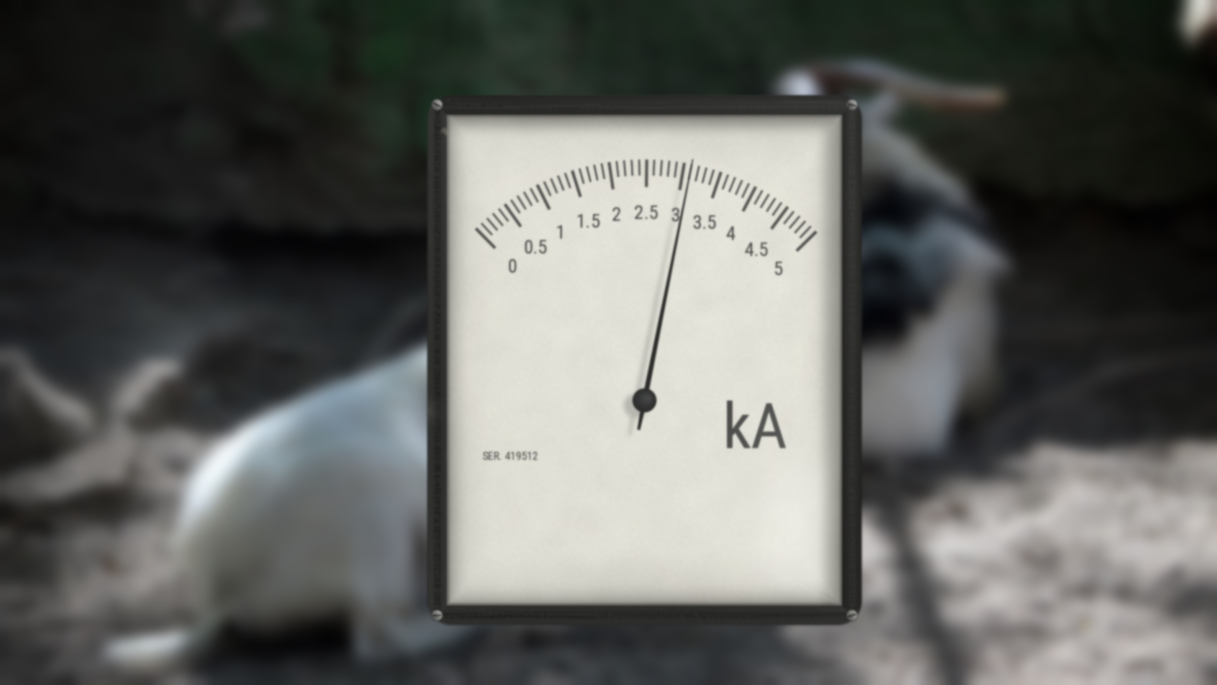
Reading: 3.1kA
